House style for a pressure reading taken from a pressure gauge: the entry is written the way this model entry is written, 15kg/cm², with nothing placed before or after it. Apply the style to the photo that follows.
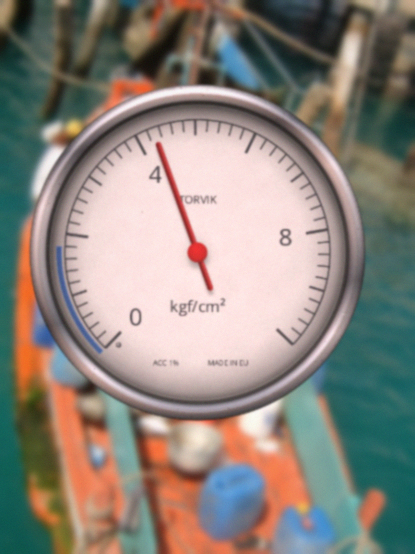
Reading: 4.3kg/cm²
